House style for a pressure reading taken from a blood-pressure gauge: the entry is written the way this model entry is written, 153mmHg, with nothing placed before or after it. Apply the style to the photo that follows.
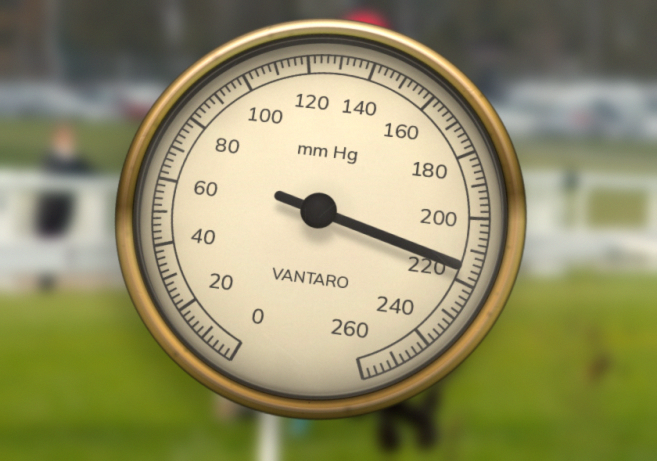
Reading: 216mmHg
